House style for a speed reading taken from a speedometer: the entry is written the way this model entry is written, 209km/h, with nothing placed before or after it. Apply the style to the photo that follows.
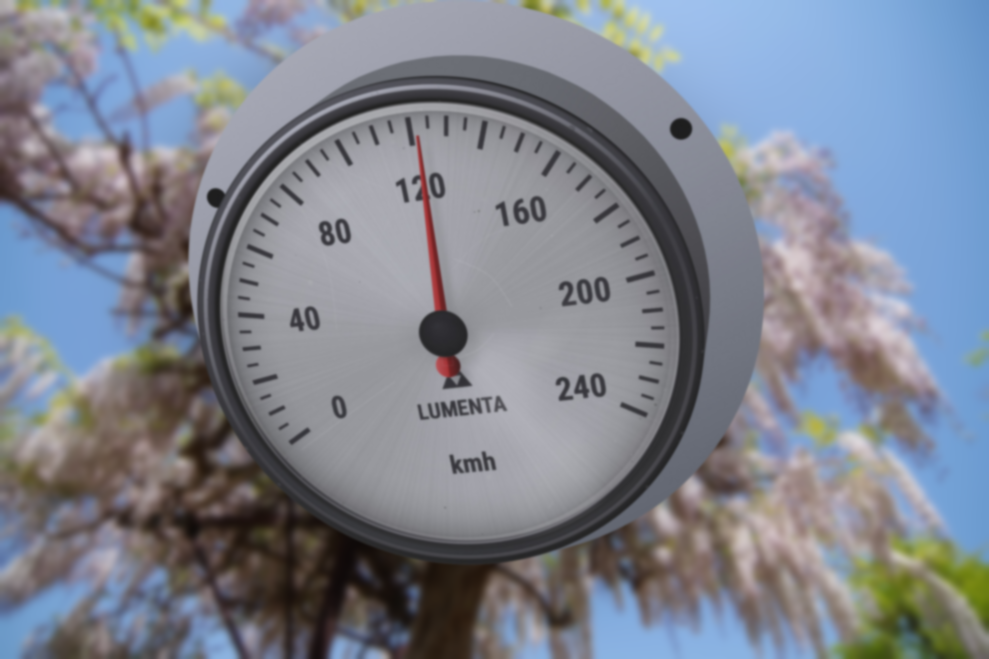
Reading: 122.5km/h
